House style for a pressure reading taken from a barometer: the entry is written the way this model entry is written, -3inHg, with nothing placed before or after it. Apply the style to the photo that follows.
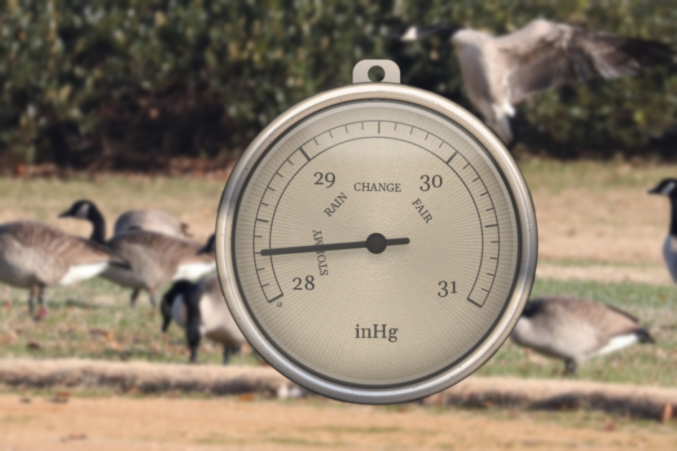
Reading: 28.3inHg
